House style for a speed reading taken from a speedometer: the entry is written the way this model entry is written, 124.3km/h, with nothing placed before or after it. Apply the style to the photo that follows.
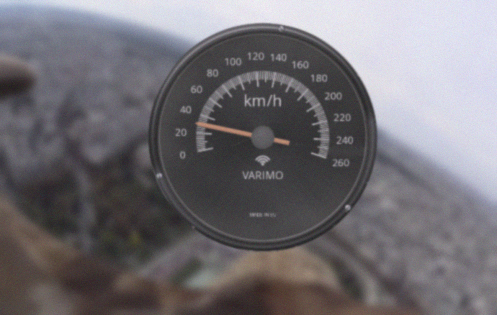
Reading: 30km/h
